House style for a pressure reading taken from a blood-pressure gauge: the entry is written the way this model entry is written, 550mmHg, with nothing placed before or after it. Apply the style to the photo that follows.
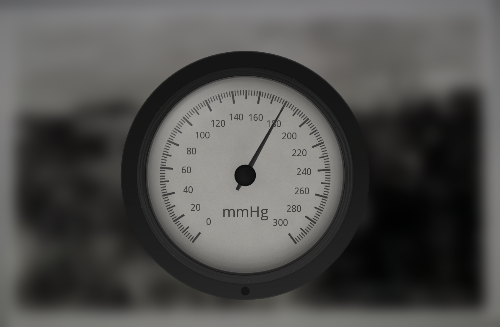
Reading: 180mmHg
